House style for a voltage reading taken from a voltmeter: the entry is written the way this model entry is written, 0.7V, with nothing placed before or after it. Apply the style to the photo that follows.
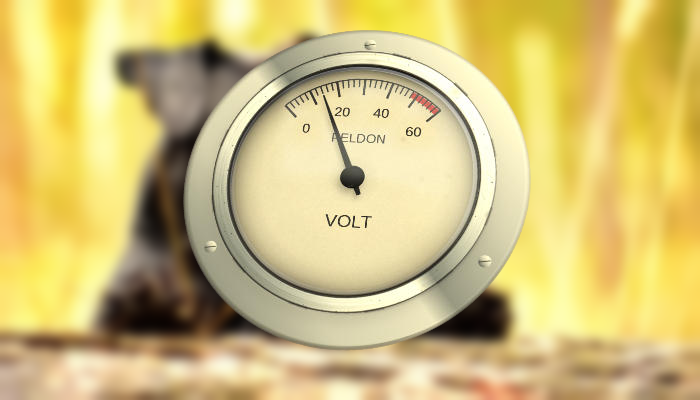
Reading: 14V
